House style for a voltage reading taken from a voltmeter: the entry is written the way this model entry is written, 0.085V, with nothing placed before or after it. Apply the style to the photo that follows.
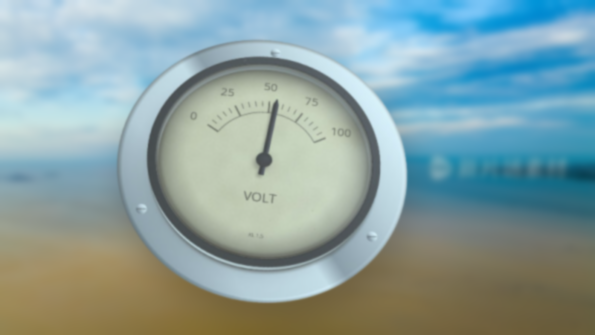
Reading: 55V
